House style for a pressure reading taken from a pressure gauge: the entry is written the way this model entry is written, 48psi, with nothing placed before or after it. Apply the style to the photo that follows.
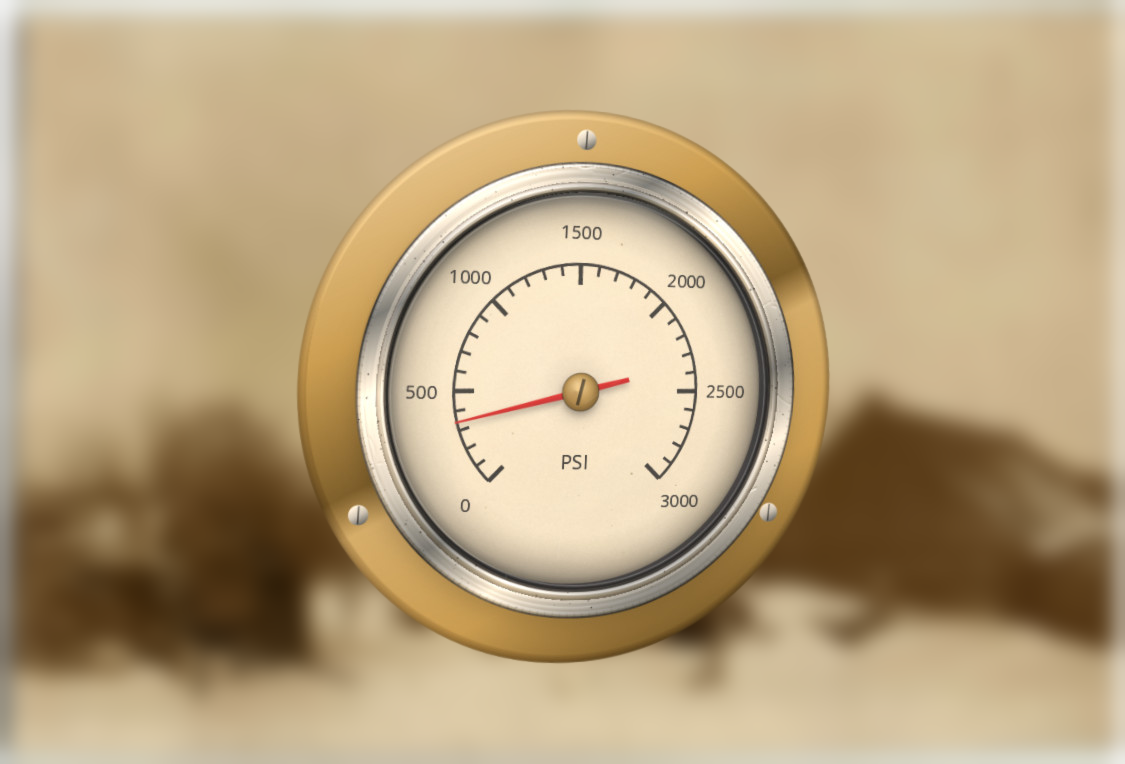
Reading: 350psi
